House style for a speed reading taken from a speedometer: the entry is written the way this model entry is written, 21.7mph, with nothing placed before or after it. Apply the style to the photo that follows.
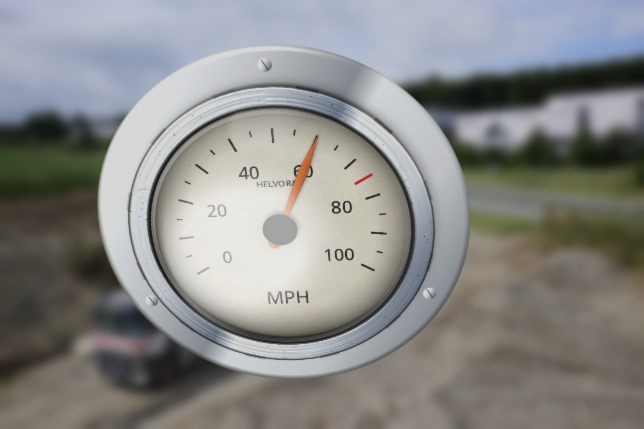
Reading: 60mph
